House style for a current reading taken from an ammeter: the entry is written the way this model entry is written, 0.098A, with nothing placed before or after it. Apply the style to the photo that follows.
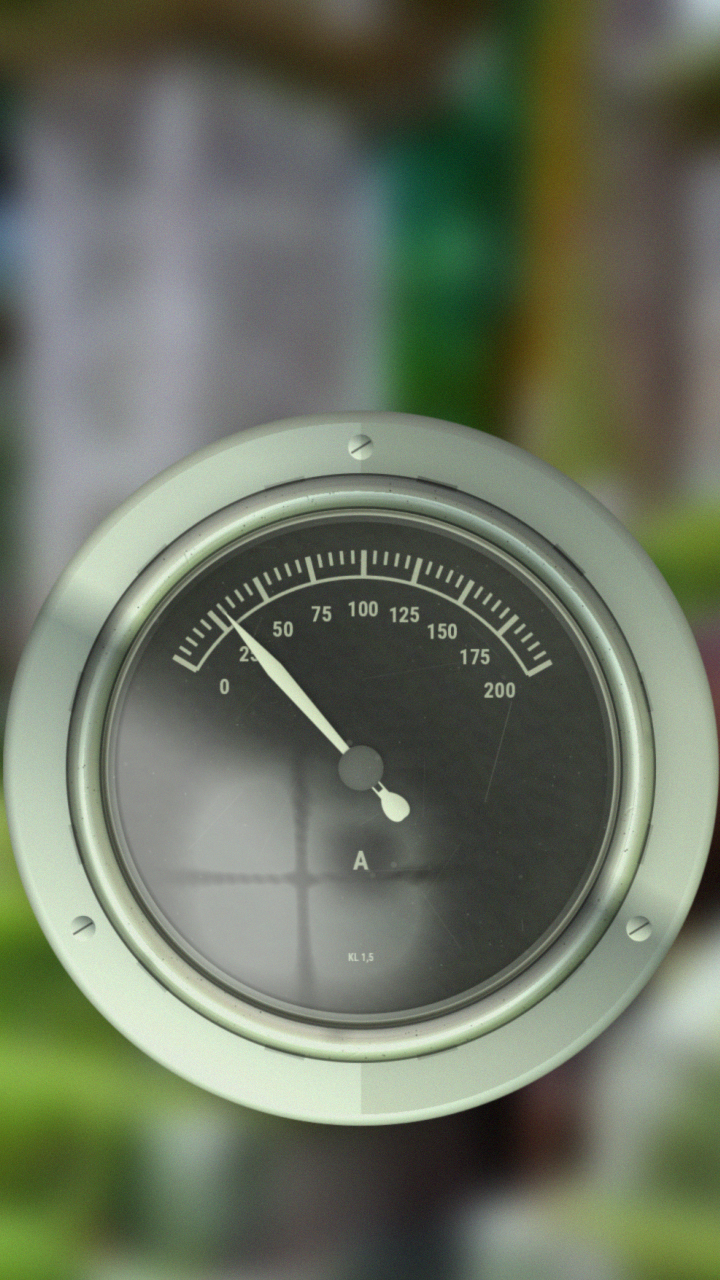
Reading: 30A
